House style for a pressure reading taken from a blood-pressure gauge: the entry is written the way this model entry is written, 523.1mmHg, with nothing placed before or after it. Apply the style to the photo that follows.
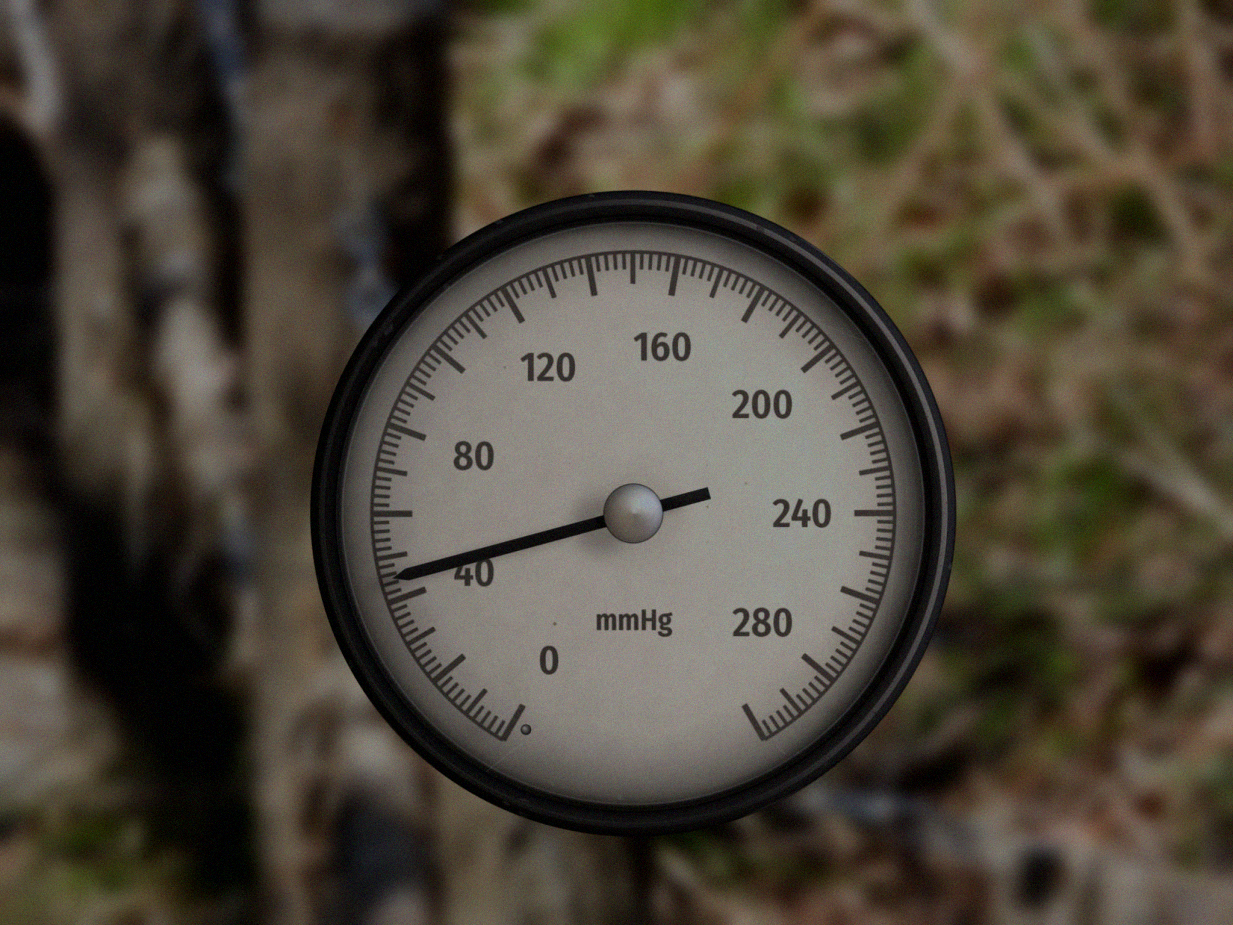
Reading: 45mmHg
